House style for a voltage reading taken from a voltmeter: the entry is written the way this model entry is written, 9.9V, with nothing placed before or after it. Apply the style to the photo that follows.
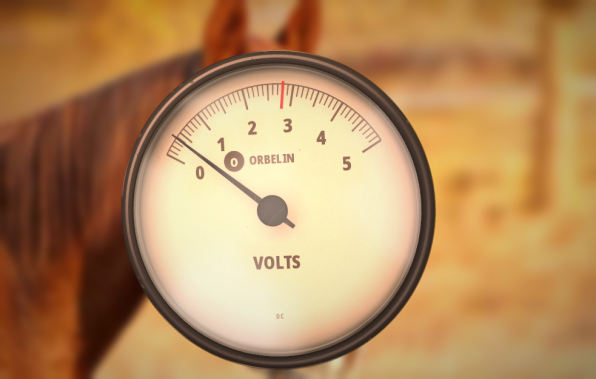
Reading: 0.4V
